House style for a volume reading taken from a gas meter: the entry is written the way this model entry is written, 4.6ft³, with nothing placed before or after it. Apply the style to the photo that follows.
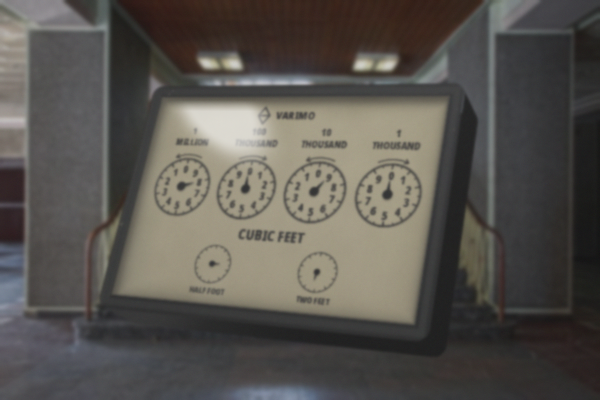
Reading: 799000ft³
